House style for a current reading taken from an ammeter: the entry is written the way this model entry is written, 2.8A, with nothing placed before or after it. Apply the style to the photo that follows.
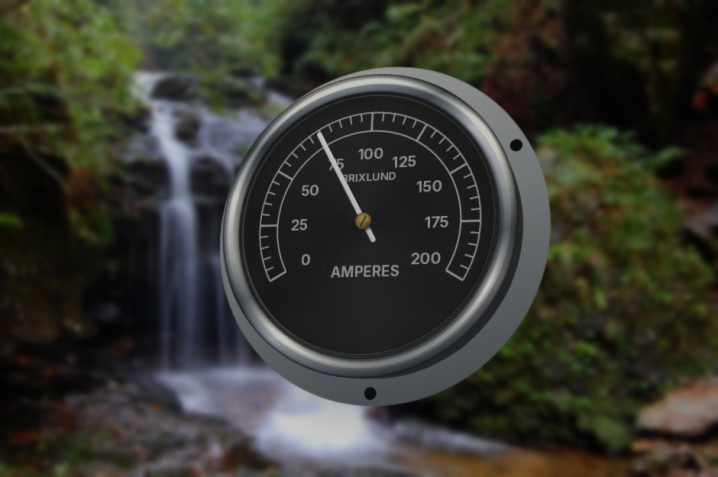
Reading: 75A
